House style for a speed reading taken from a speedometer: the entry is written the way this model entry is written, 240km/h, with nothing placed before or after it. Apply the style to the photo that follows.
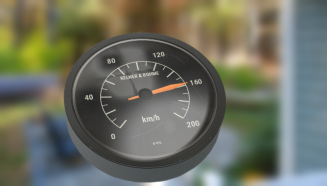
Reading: 160km/h
